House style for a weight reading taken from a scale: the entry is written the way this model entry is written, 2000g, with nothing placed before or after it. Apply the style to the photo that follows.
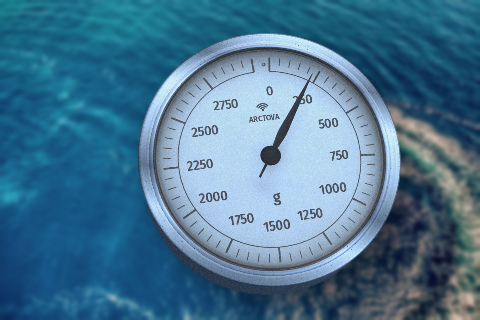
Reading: 225g
